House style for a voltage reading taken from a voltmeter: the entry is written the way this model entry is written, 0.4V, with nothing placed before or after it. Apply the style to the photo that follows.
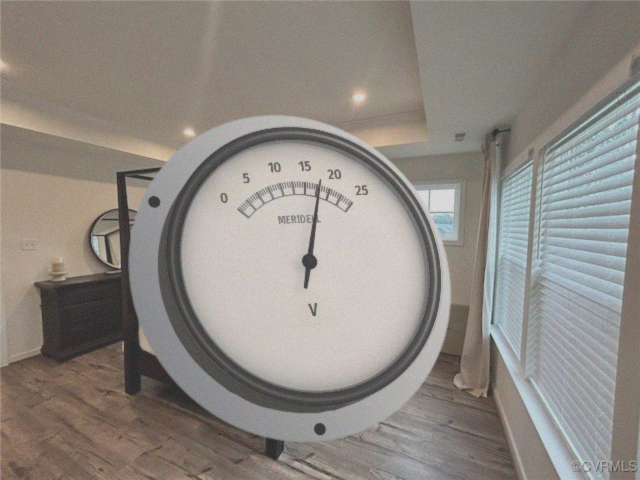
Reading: 17.5V
